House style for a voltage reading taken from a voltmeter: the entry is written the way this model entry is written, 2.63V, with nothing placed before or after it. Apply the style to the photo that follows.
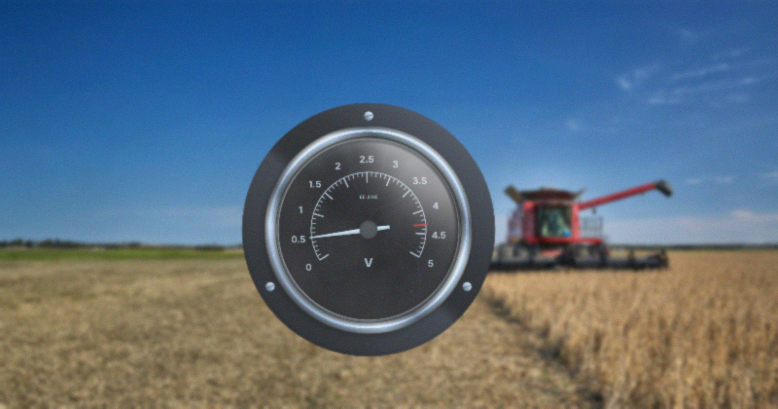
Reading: 0.5V
